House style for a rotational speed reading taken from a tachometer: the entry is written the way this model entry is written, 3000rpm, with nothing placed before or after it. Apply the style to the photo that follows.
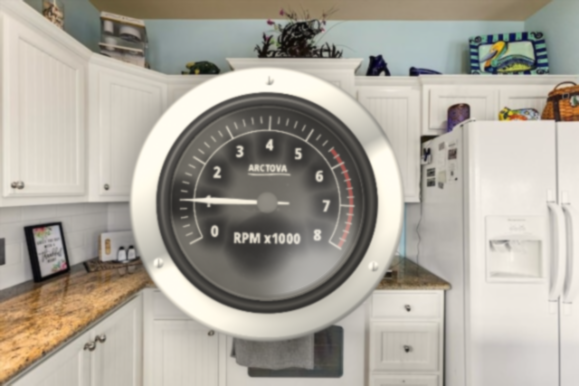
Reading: 1000rpm
